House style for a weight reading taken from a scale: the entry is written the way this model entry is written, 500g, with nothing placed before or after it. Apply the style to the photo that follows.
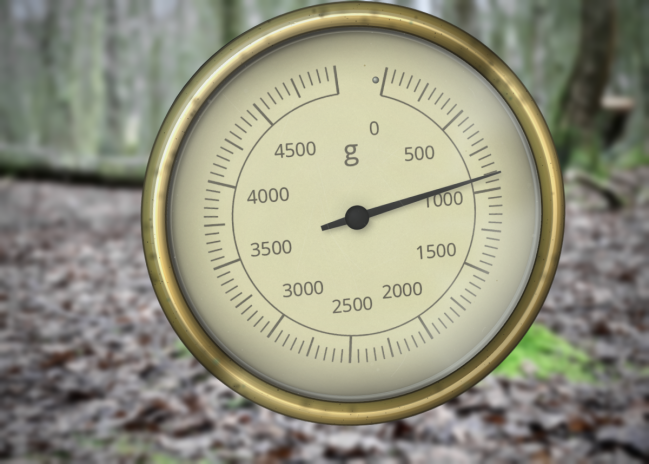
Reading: 900g
